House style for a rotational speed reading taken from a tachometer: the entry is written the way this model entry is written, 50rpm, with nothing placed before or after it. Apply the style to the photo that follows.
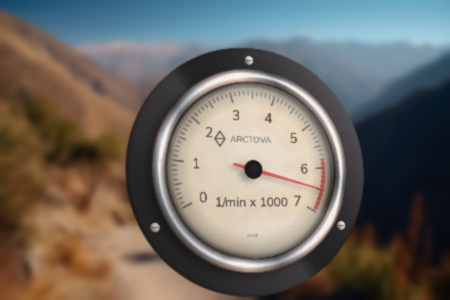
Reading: 6500rpm
